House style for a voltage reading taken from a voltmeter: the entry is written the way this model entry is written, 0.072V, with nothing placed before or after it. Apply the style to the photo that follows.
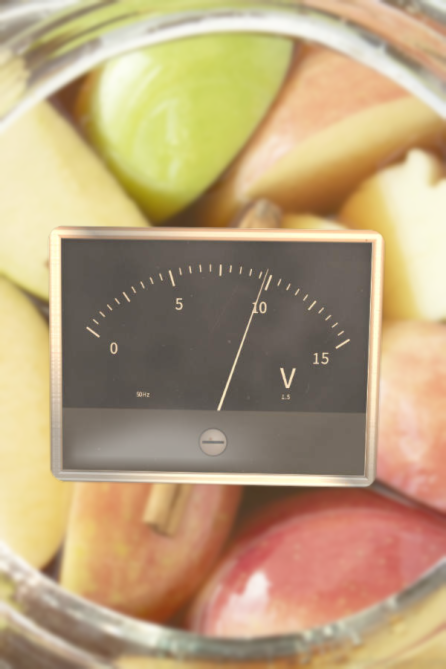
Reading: 9.75V
